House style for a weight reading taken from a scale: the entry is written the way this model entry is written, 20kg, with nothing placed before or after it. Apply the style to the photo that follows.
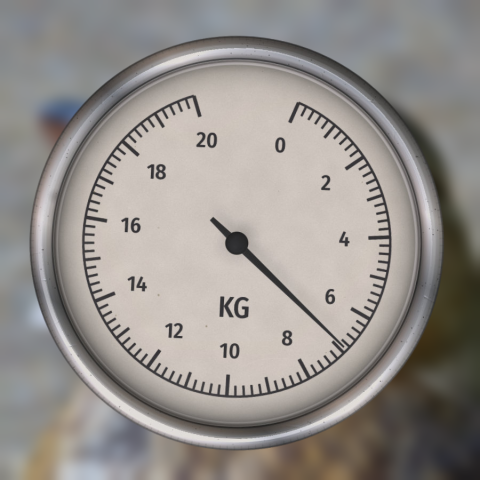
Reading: 6.9kg
